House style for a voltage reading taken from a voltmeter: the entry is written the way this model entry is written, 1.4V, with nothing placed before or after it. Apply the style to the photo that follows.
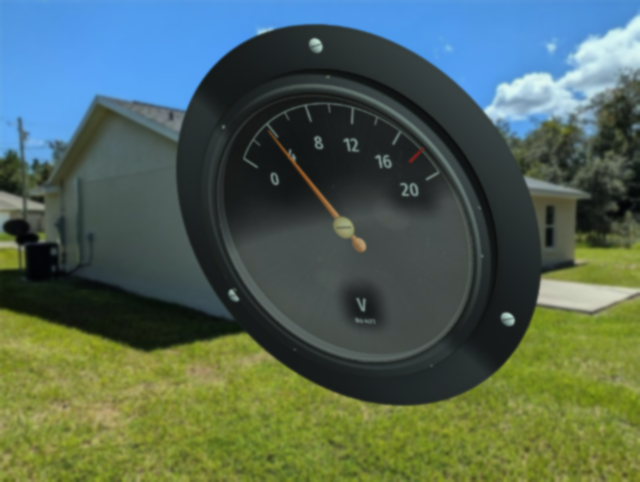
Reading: 4V
